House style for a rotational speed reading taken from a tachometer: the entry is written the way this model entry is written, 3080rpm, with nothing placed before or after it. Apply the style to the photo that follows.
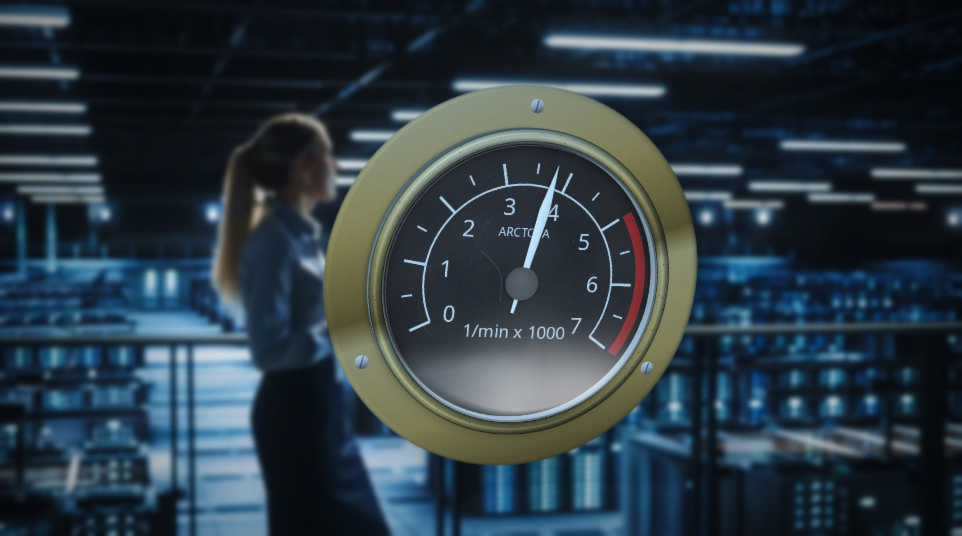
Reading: 3750rpm
